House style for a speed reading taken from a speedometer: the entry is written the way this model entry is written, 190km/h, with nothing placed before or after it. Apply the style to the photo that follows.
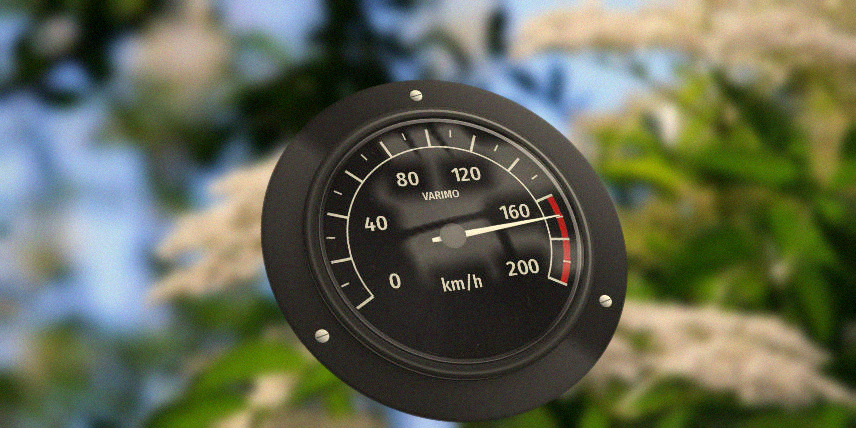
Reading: 170km/h
